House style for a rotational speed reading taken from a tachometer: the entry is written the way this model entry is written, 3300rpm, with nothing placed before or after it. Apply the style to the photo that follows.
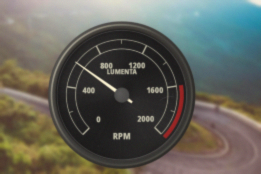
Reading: 600rpm
